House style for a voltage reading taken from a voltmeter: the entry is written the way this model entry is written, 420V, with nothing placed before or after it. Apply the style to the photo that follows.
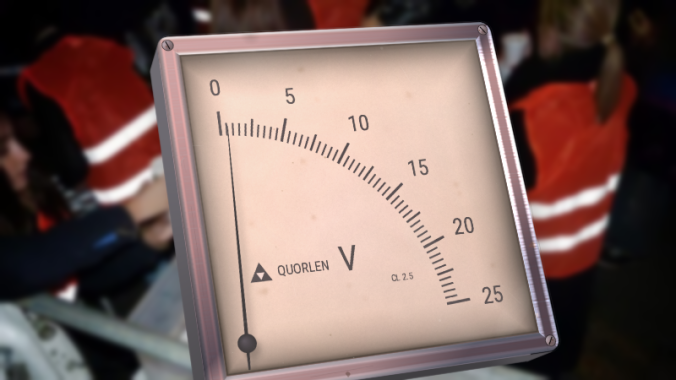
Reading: 0.5V
